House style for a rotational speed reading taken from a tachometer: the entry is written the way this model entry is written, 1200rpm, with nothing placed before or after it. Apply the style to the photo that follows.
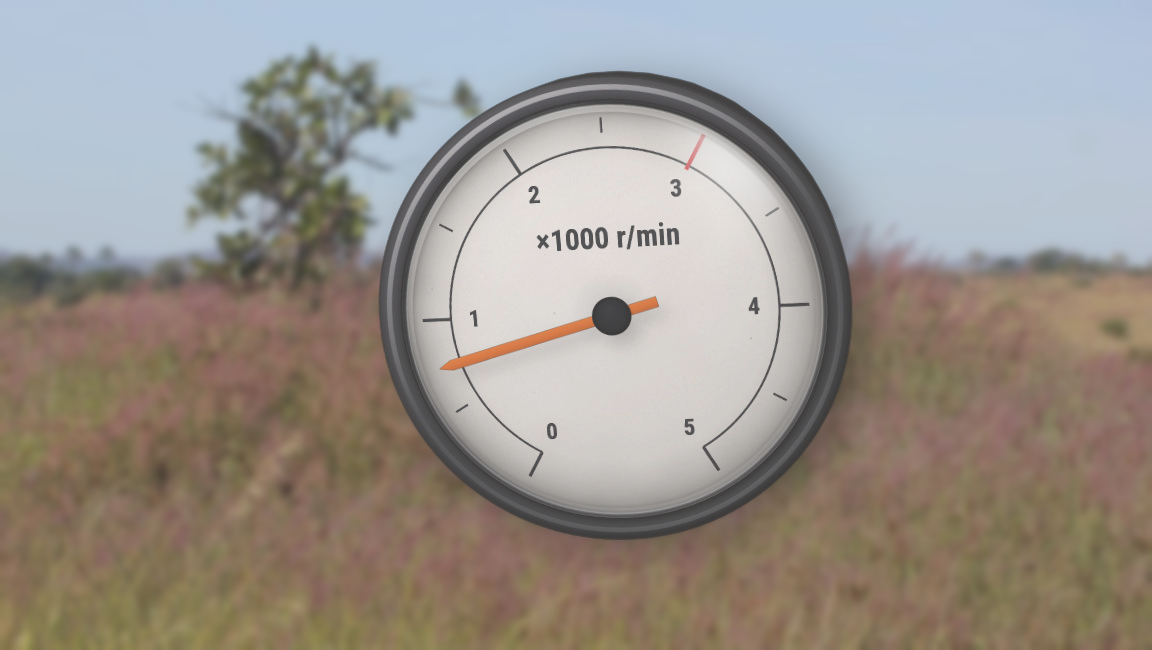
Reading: 750rpm
